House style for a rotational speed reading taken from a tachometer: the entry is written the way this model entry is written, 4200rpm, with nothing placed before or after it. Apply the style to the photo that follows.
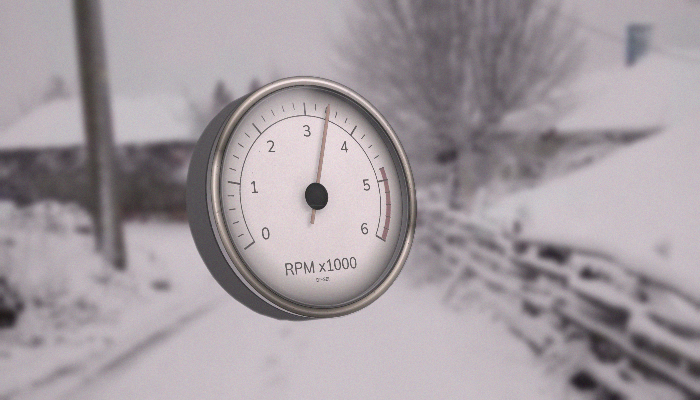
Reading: 3400rpm
